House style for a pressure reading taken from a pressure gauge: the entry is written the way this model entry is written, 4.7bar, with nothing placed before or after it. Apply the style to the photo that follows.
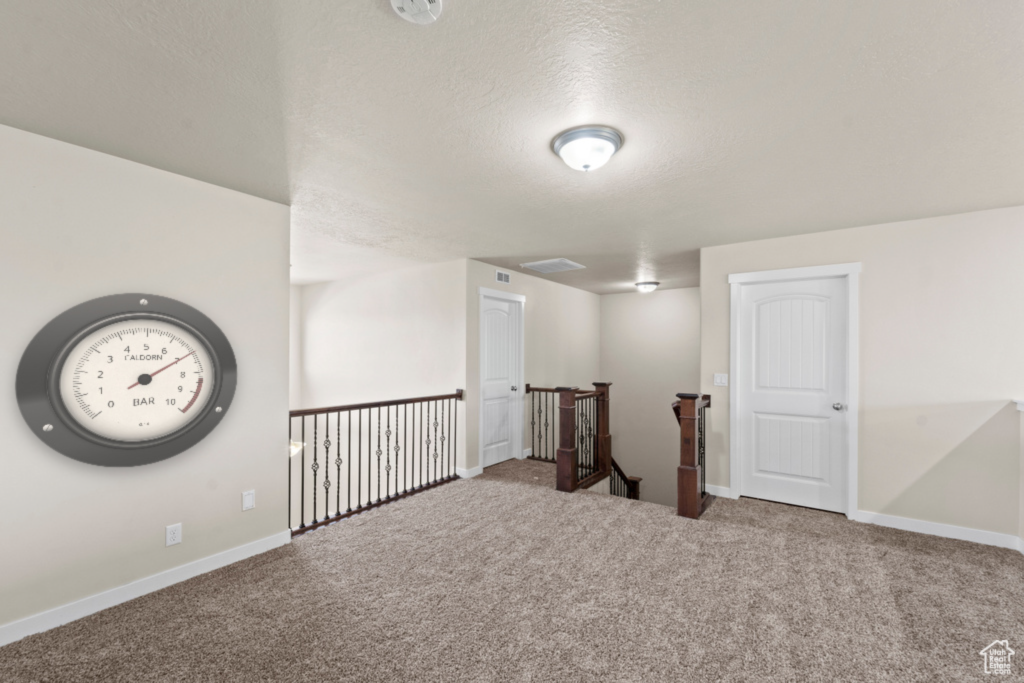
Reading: 7bar
